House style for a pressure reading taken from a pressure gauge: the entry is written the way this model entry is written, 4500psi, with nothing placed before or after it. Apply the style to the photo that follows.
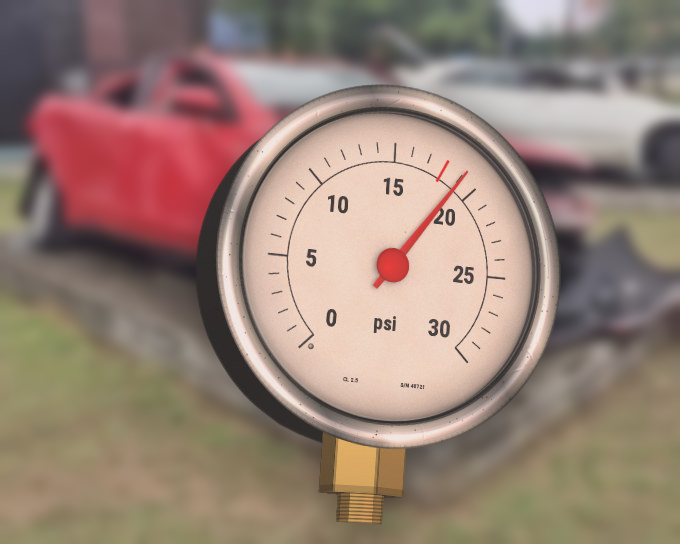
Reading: 19psi
